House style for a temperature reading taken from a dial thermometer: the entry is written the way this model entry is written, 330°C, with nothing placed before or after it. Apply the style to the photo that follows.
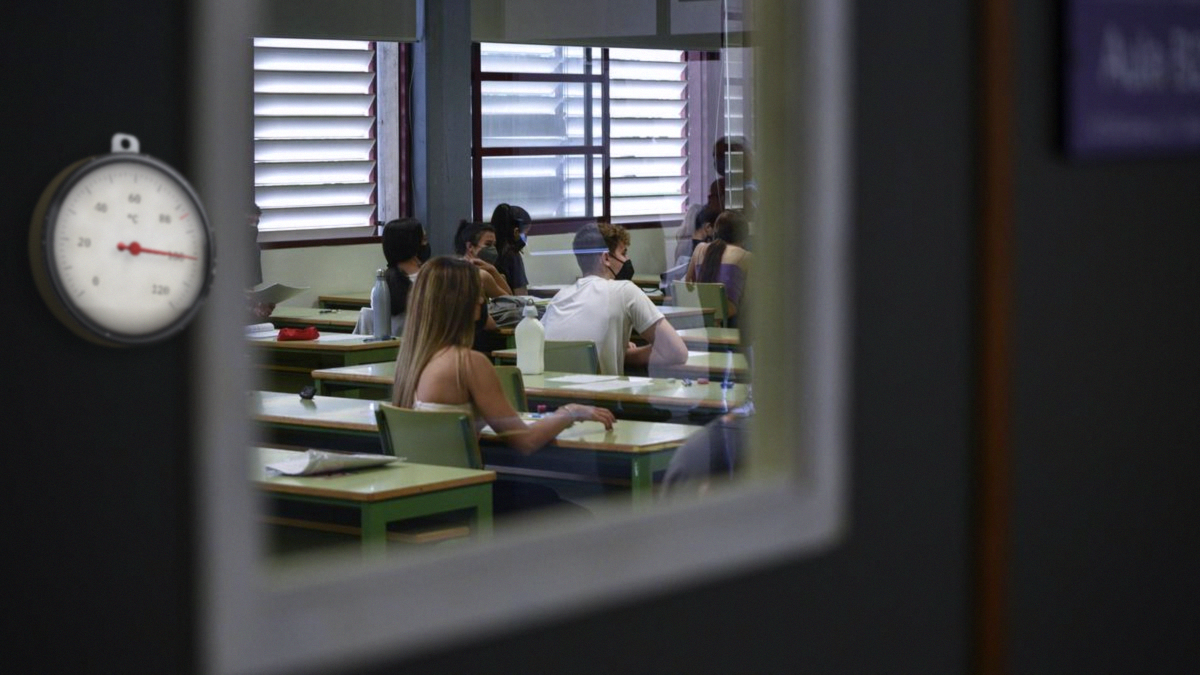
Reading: 100°C
